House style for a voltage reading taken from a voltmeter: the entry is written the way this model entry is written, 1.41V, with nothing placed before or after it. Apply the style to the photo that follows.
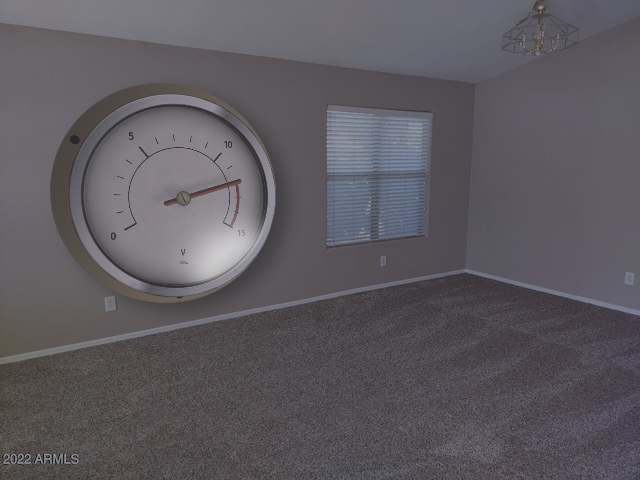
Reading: 12V
